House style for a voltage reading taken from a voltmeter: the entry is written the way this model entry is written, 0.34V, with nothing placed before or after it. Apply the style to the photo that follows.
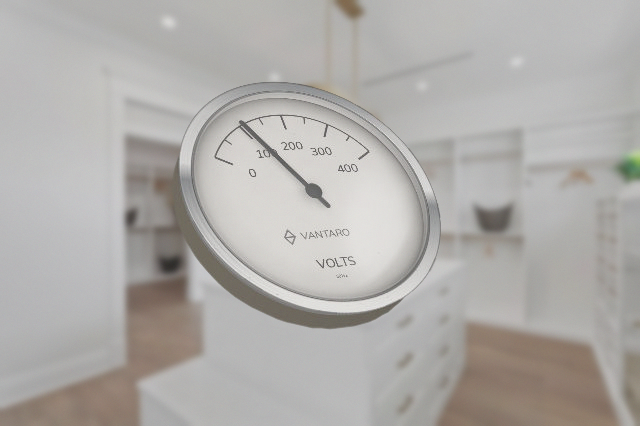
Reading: 100V
